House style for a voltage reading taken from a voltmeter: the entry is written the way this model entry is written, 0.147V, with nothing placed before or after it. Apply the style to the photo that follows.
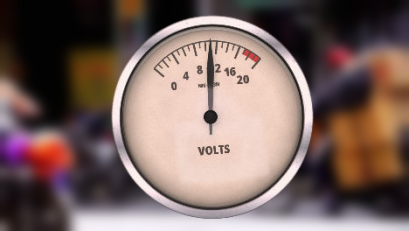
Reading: 11V
